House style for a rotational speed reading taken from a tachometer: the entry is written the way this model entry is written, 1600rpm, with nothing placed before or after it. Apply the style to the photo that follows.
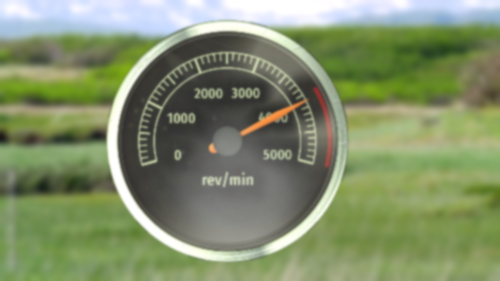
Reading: 4000rpm
